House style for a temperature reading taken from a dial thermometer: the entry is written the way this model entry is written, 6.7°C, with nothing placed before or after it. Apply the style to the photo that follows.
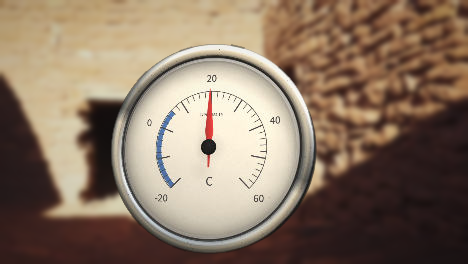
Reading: 20°C
